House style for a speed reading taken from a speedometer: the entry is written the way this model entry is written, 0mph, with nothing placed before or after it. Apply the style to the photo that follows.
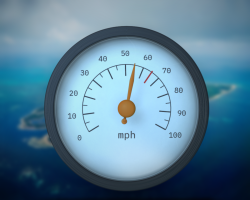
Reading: 55mph
